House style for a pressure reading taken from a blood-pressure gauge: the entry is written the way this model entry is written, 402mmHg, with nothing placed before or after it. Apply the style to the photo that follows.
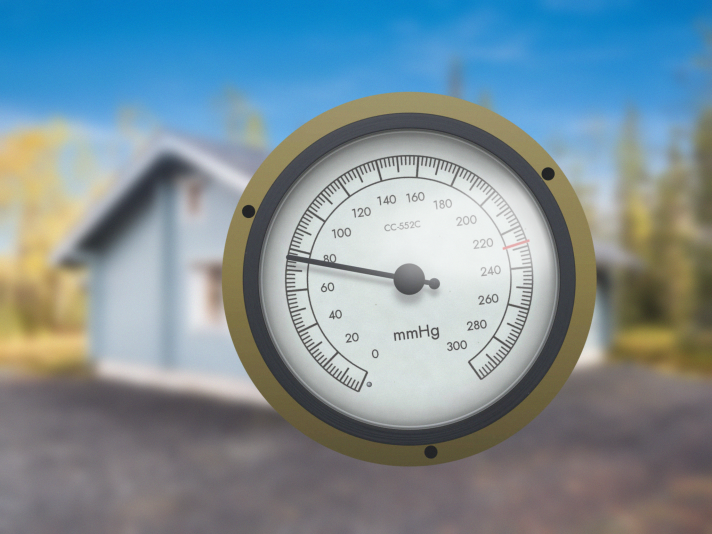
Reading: 76mmHg
